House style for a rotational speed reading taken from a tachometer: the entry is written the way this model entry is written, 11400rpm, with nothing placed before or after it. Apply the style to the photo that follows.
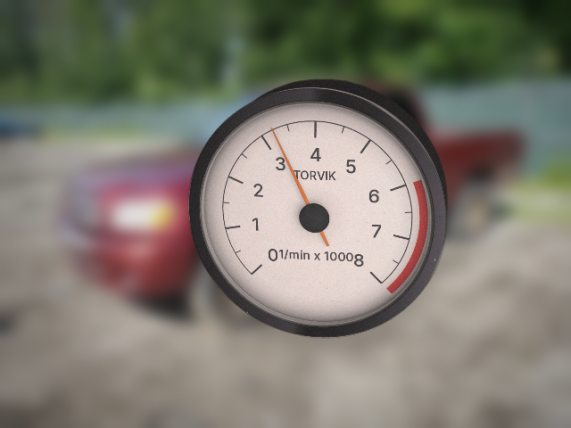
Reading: 3250rpm
